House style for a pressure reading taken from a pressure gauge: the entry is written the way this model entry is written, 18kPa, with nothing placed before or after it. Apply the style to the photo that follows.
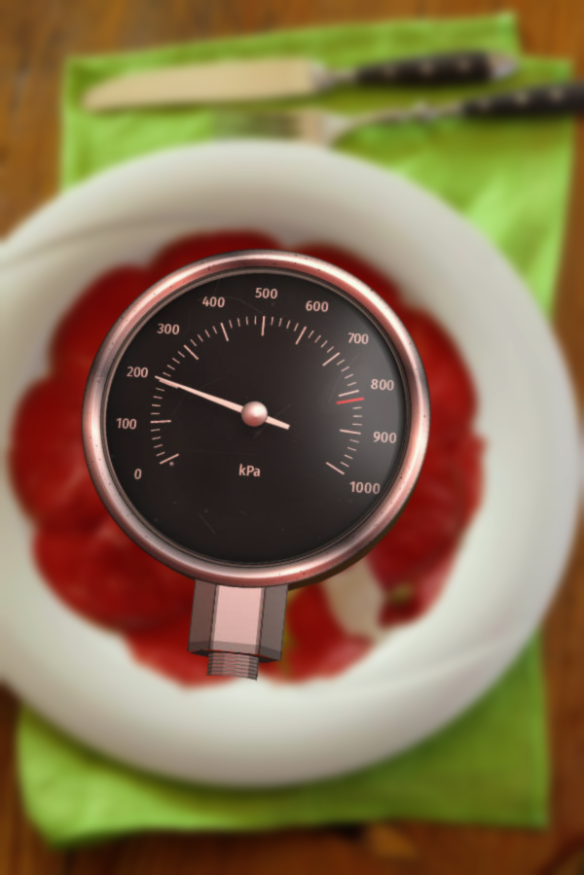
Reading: 200kPa
